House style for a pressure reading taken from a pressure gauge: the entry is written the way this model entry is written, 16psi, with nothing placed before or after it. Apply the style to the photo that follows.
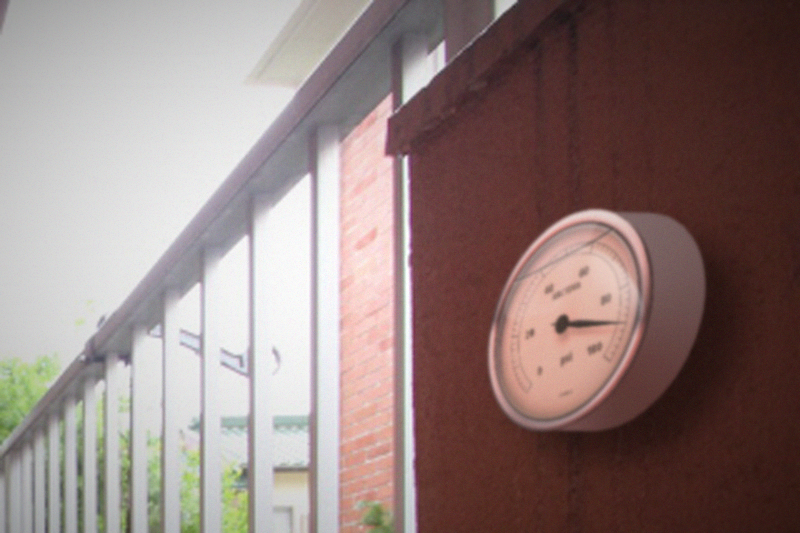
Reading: 90psi
